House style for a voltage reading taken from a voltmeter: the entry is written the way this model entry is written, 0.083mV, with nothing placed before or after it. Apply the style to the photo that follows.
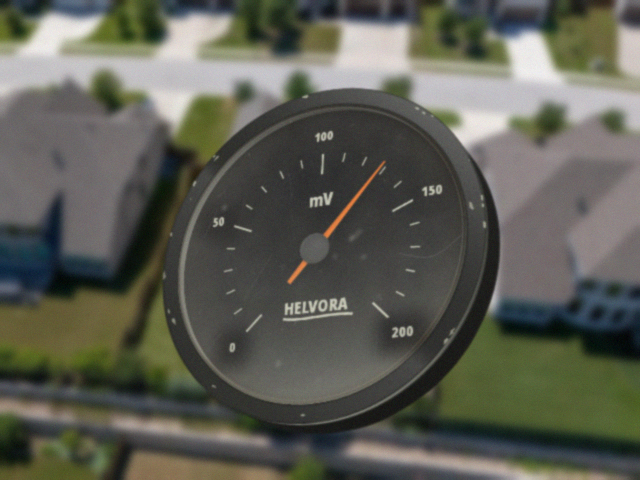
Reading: 130mV
